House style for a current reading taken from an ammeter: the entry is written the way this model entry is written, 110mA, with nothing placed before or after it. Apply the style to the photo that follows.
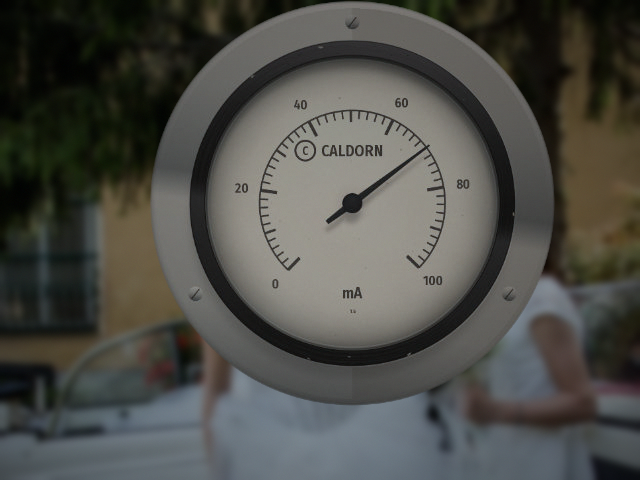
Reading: 70mA
